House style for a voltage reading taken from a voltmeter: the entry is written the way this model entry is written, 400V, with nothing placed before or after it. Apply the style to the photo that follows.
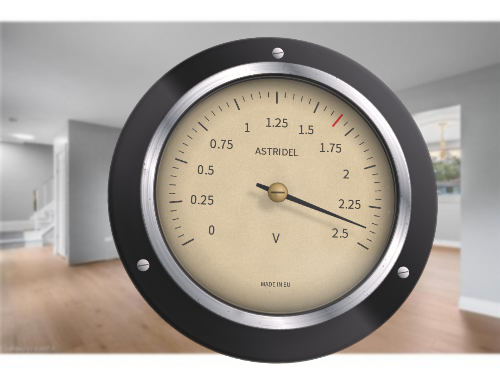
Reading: 2.4V
